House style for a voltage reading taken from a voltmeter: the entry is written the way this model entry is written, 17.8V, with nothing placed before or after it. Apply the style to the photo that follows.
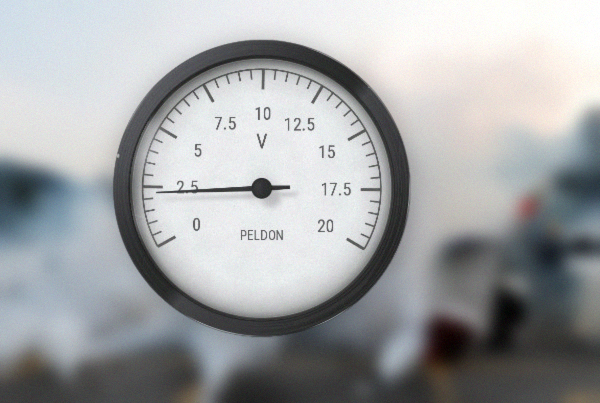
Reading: 2.25V
